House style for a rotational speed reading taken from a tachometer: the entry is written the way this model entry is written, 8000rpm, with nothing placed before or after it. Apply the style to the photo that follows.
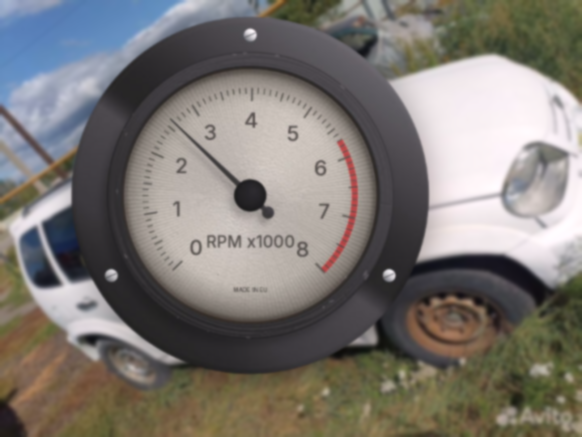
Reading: 2600rpm
